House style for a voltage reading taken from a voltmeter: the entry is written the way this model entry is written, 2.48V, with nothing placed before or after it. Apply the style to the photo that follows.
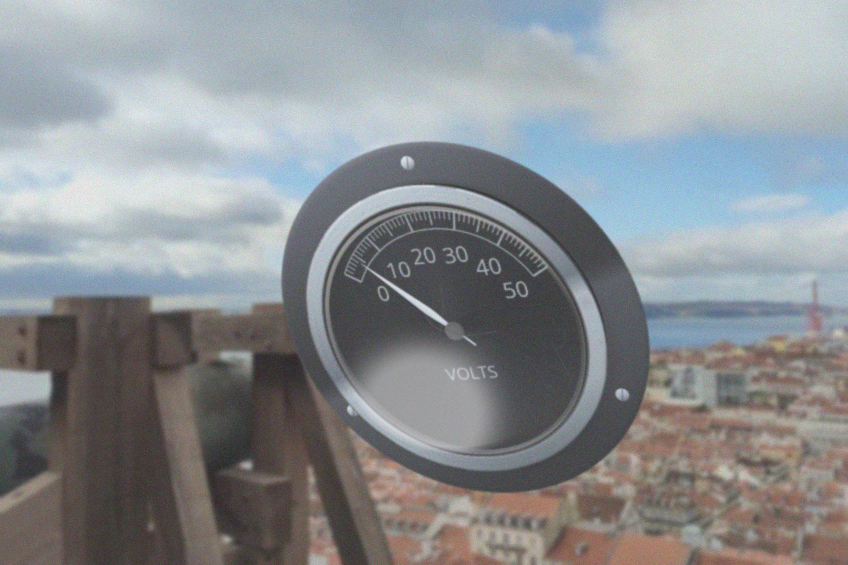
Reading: 5V
